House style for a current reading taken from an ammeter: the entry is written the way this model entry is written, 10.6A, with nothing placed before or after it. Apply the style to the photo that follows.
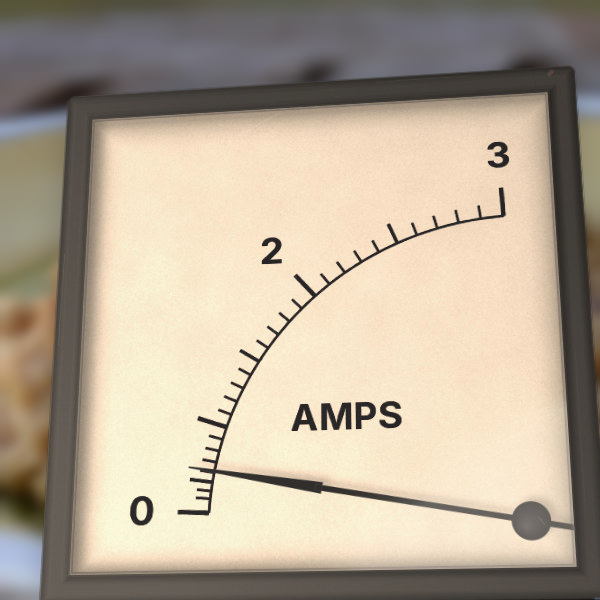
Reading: 0.6A
